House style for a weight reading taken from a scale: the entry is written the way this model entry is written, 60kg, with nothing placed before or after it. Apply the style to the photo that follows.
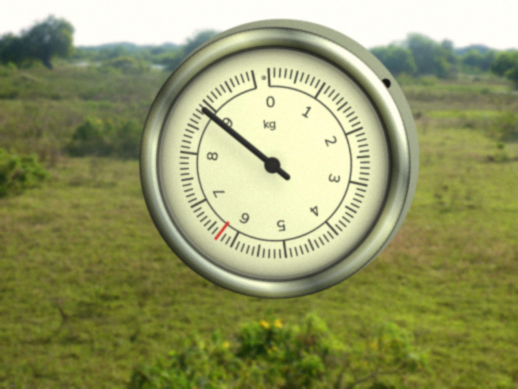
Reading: 8.9kg
